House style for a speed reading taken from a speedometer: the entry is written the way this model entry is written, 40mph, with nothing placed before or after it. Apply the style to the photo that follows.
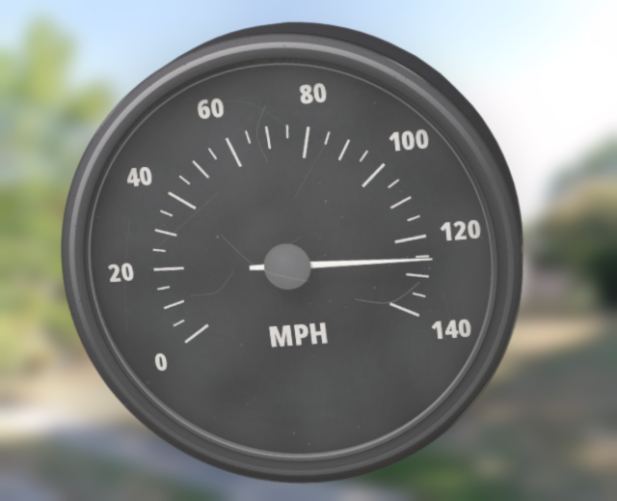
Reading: 125mph
